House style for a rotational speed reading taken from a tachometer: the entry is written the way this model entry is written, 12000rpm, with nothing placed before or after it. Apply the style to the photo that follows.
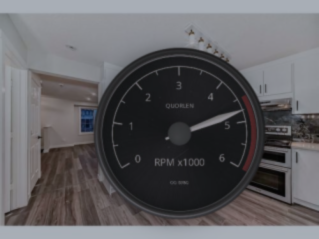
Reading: 4750rpm
